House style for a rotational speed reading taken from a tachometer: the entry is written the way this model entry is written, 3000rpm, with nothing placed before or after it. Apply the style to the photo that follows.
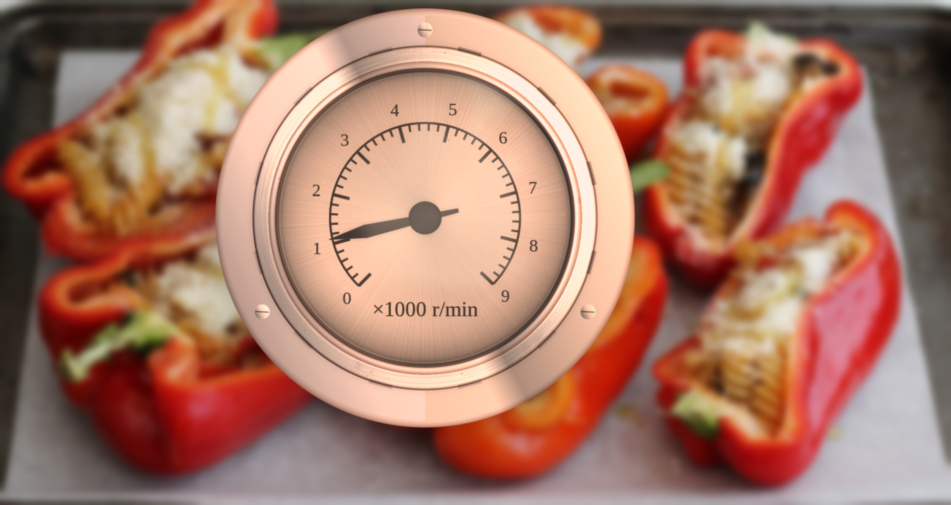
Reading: 1100rpm
